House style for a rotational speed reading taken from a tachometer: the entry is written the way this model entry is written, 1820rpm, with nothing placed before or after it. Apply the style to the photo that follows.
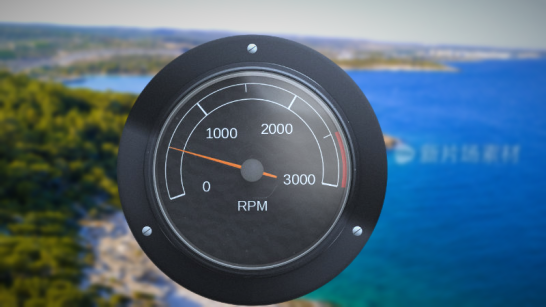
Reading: 500rpm
